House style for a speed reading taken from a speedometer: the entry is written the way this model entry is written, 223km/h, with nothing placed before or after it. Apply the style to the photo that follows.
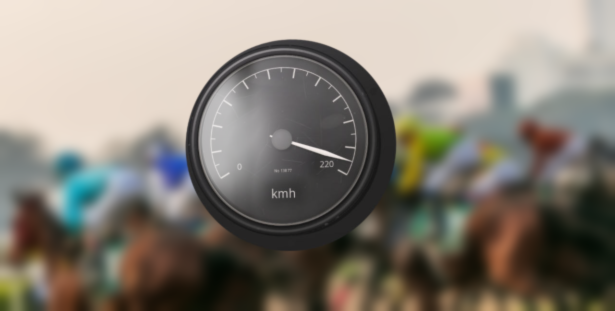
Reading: 210km/h
